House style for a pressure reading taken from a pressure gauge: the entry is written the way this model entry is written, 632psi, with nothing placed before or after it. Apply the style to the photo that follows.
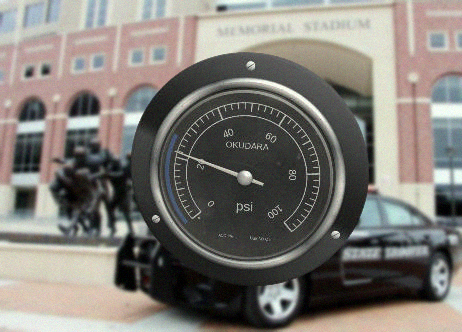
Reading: 22psi
